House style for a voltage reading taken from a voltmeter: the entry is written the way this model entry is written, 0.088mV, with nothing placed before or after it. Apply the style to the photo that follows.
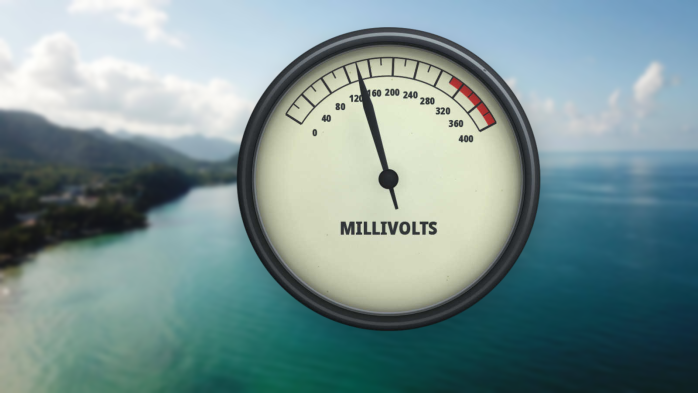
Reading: 140mV
